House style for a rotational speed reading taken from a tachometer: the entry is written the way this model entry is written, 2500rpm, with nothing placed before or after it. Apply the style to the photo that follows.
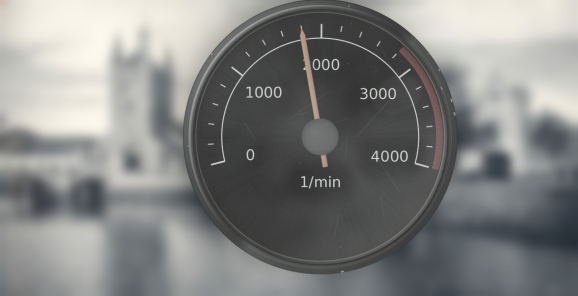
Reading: 1800rpm
